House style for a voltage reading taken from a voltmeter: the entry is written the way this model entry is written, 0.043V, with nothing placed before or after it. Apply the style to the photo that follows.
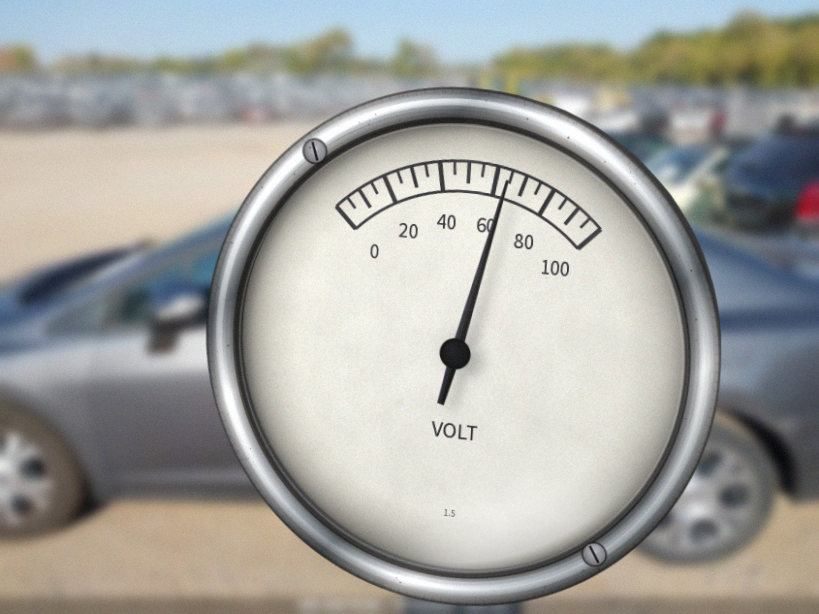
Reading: 65V
